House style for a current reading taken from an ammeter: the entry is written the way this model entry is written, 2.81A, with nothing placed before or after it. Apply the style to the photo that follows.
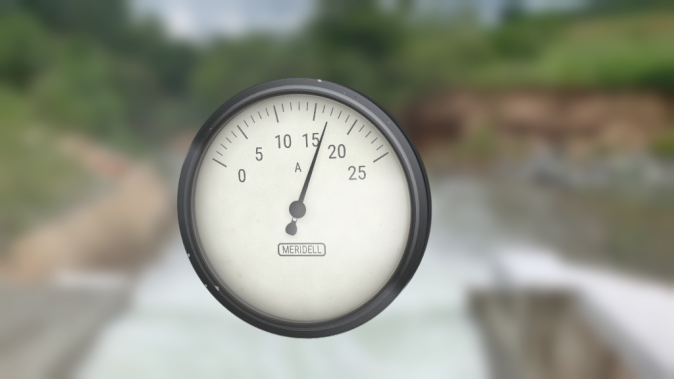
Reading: 17A
